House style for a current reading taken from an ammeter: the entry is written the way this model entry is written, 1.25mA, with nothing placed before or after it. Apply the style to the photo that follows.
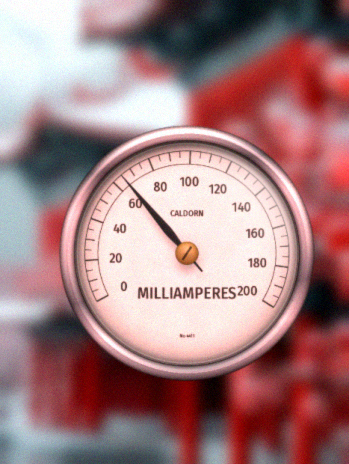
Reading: 65mA
